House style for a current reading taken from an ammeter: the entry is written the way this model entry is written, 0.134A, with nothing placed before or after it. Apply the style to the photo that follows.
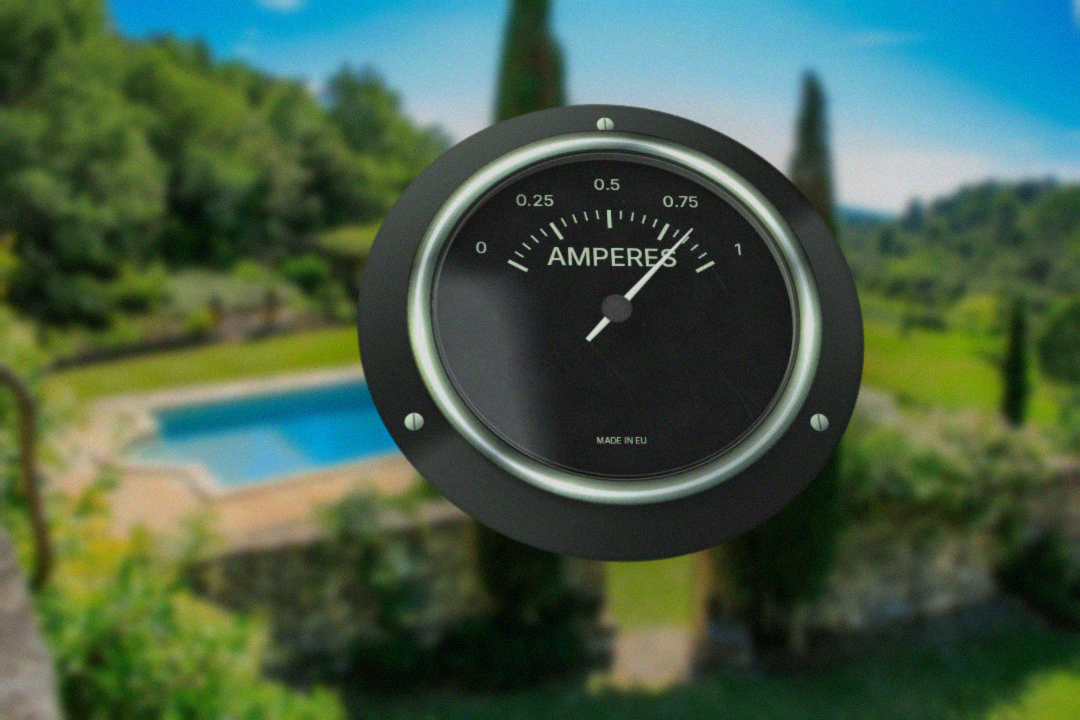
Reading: 0.85A
